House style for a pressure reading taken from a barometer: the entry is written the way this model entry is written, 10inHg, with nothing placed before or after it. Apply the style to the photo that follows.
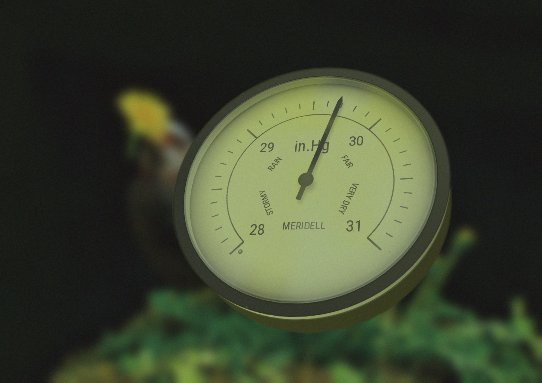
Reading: 29.7inHg
